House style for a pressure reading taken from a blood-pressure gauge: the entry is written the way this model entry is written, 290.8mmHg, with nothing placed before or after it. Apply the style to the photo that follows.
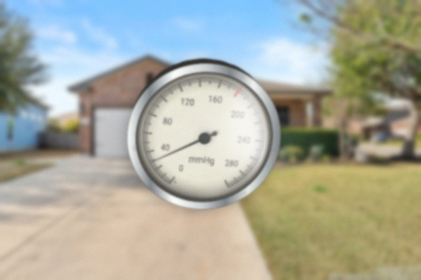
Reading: 30mmHg
